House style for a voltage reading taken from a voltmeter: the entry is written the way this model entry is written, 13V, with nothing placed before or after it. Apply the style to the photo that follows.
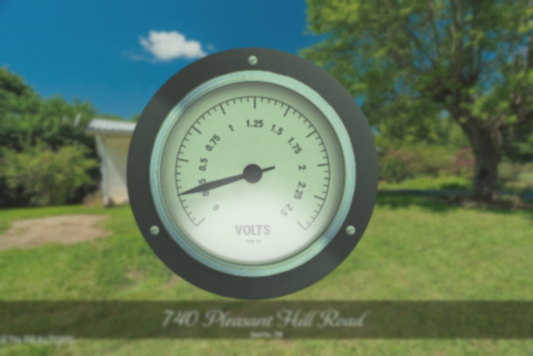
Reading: 0.25V
